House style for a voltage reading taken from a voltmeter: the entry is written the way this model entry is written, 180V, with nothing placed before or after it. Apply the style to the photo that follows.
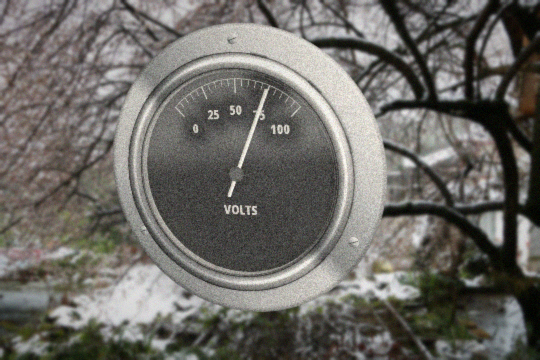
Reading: 75V
